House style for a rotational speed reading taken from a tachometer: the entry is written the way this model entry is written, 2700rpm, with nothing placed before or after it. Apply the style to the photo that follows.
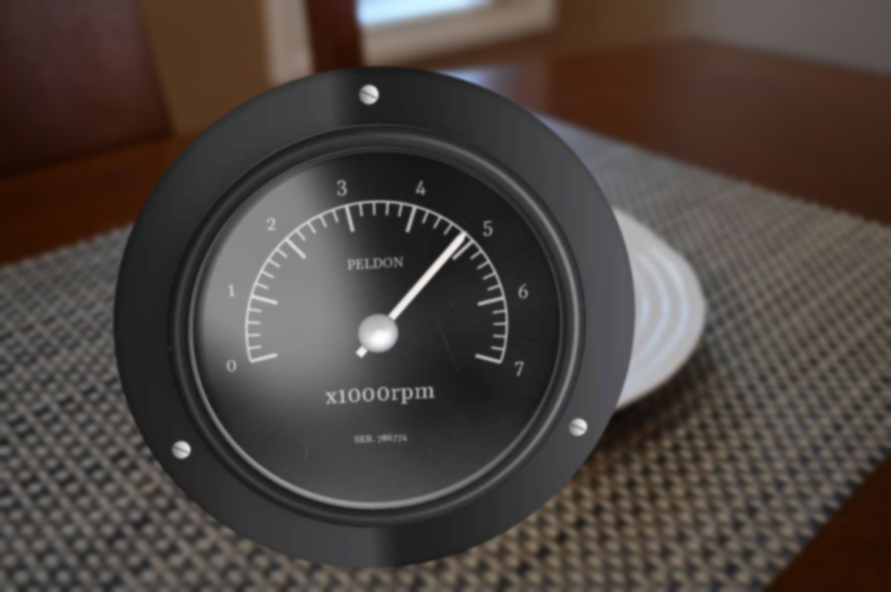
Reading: 4800rpm
